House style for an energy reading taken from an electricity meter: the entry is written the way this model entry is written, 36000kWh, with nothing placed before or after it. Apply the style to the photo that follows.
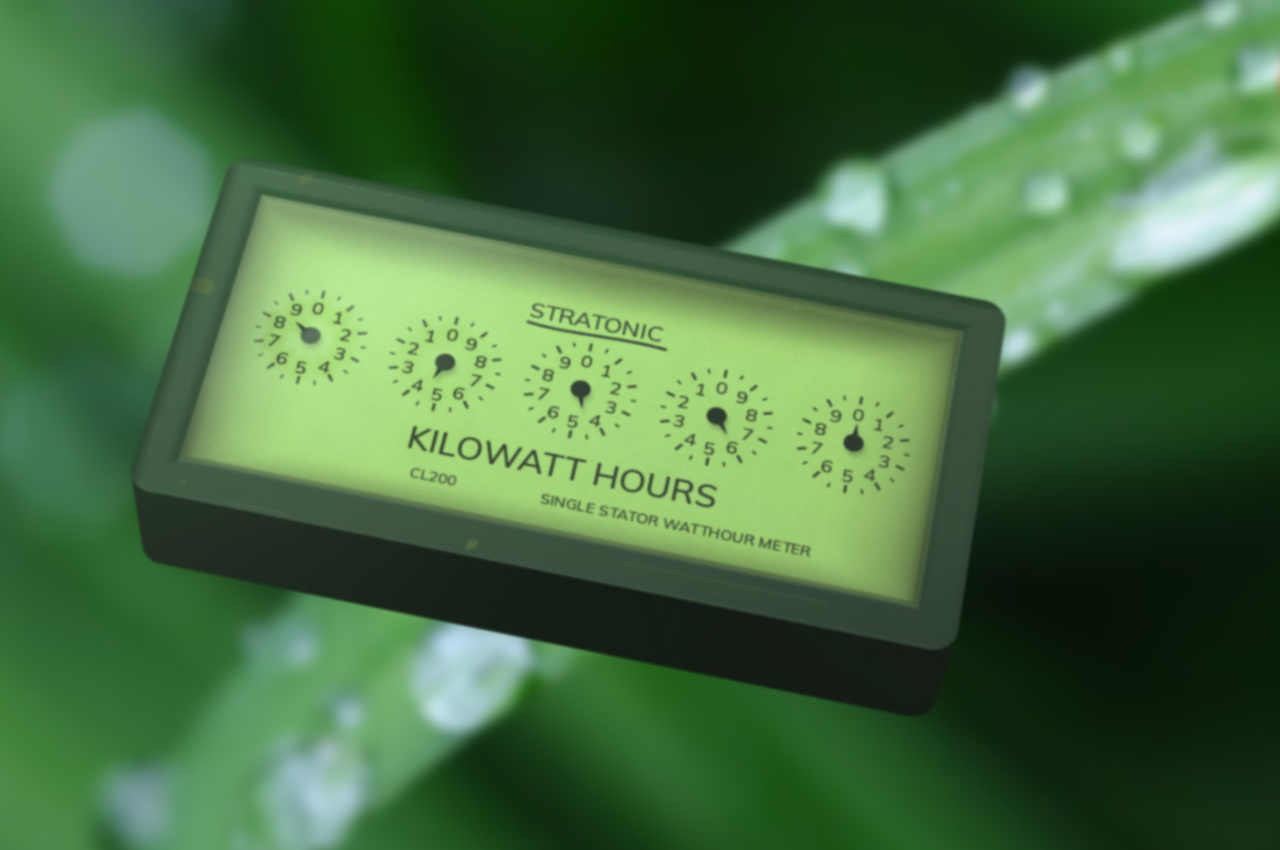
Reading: 84460kWh
